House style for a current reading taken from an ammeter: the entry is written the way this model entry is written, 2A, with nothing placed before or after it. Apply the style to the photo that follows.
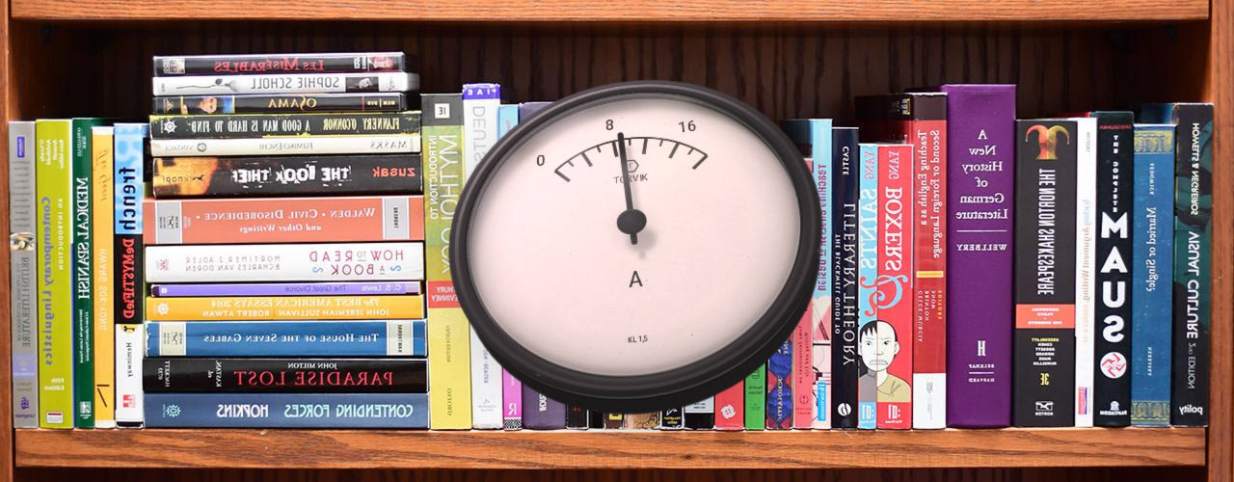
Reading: 9A
